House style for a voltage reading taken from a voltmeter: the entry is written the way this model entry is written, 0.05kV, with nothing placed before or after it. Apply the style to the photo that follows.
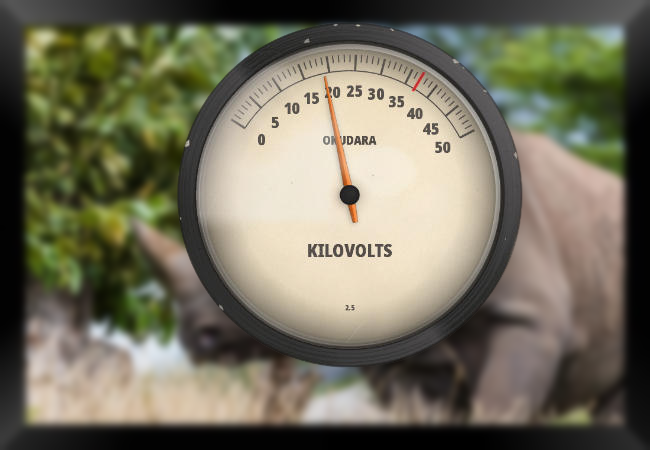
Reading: 19kV
